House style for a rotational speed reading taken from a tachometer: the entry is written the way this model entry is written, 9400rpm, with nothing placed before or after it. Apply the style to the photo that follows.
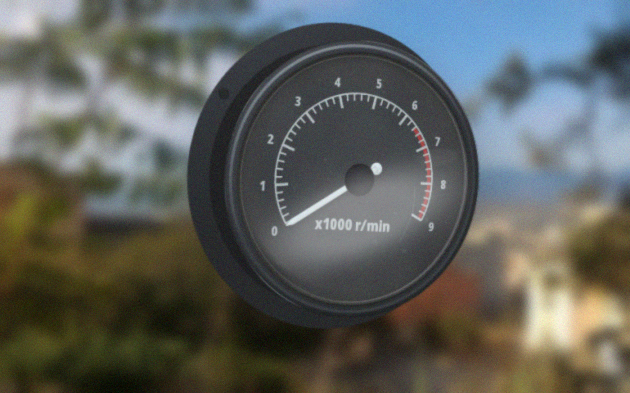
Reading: 0rpm
